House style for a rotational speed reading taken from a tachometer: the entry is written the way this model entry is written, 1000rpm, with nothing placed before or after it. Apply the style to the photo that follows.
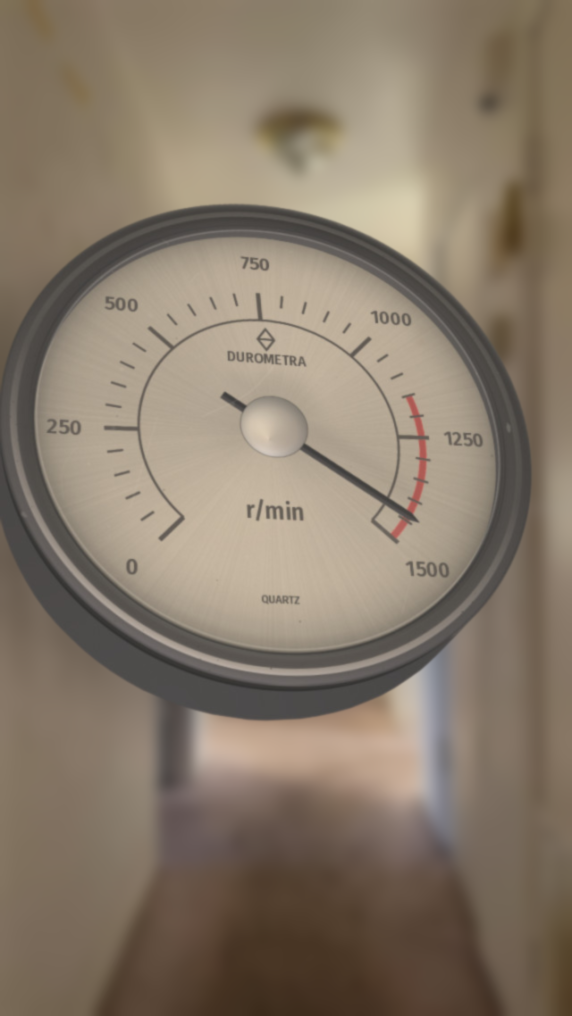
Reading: 1450rpm
